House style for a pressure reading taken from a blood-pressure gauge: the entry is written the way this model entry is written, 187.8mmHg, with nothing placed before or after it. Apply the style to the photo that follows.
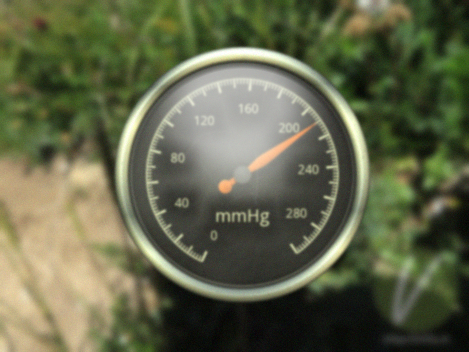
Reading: 210mmHg
